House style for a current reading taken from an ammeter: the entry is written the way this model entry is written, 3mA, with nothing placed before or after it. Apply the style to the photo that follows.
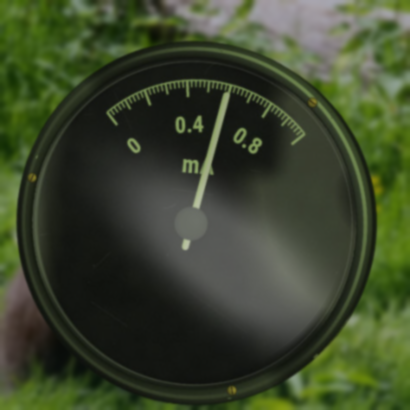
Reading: 0.6mA
